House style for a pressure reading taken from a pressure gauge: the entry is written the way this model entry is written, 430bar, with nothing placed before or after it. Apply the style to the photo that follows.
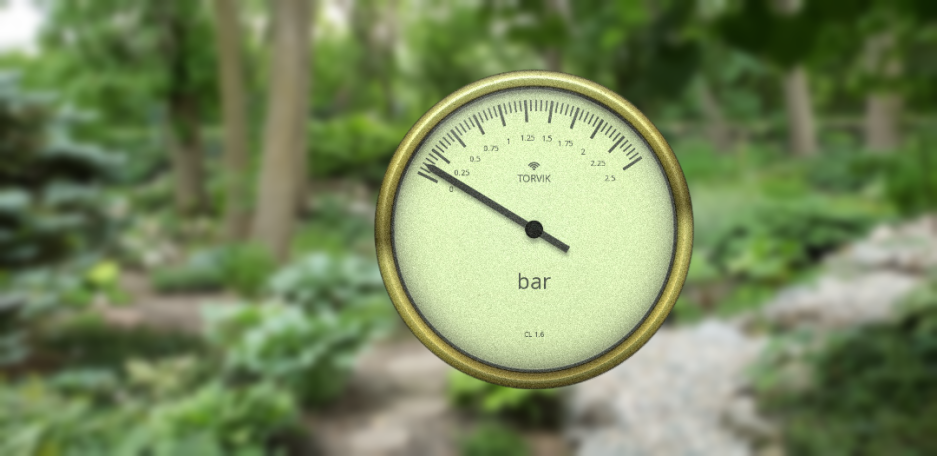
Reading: 0.1bar
